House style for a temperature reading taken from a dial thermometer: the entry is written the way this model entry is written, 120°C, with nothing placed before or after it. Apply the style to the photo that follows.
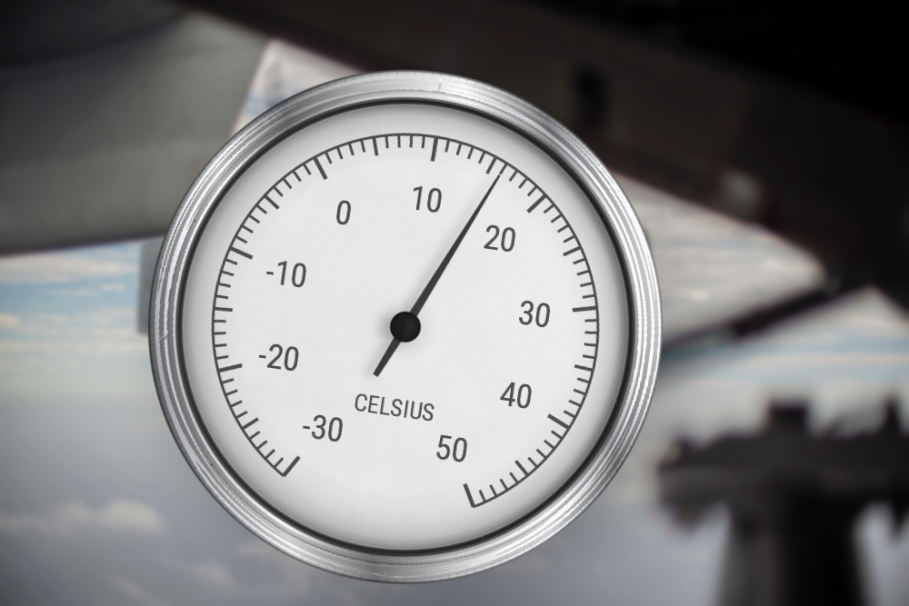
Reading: 16°C
